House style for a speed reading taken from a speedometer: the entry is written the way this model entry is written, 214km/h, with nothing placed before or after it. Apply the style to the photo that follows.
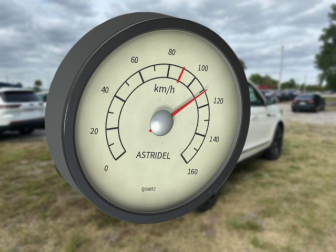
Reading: 110km/h
